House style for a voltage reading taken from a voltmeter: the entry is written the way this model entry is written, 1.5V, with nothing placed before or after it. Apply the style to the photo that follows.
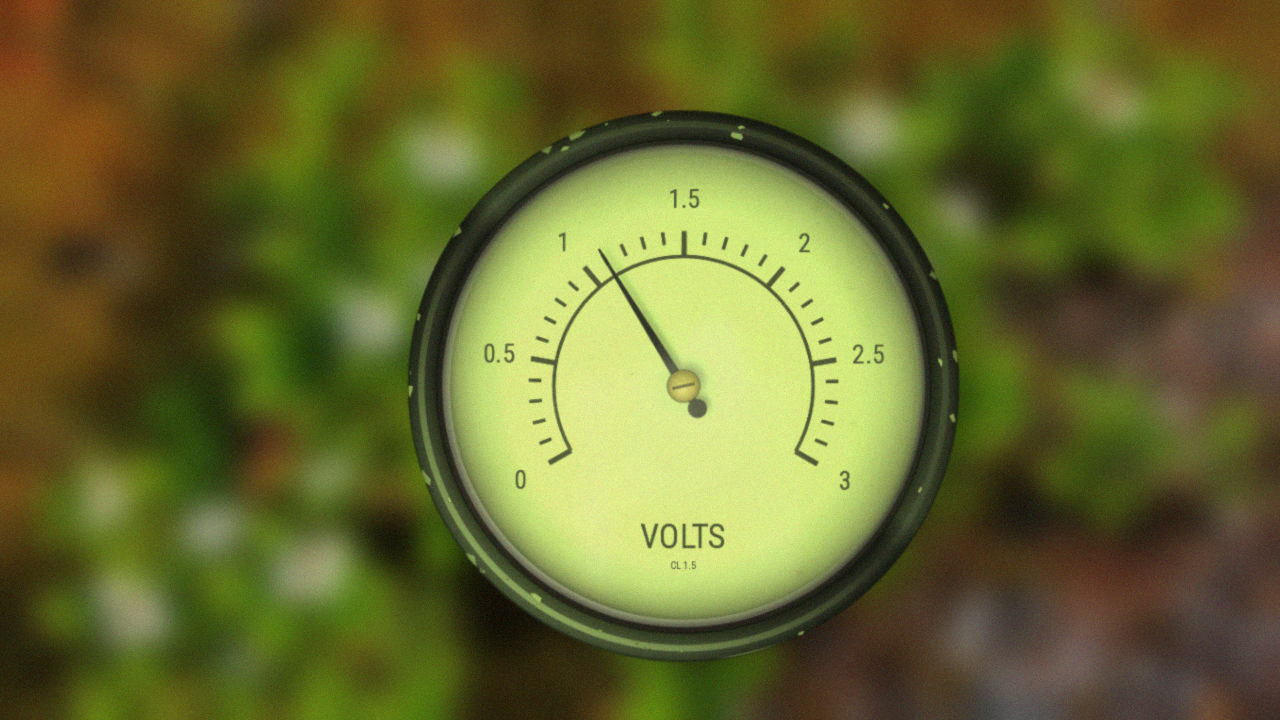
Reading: 1.1V
